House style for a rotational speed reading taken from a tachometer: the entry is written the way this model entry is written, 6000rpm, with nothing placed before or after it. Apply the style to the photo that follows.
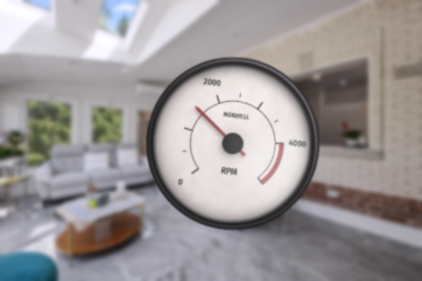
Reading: 1500rpm
